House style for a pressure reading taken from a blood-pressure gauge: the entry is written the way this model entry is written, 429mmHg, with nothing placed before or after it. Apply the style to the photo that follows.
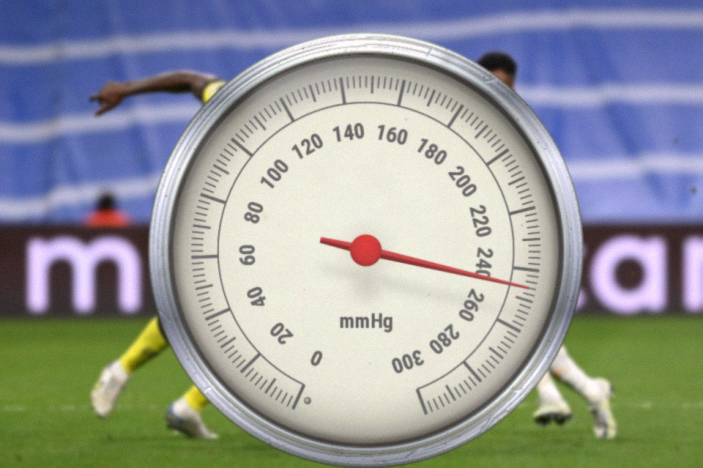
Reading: 246mmHg
